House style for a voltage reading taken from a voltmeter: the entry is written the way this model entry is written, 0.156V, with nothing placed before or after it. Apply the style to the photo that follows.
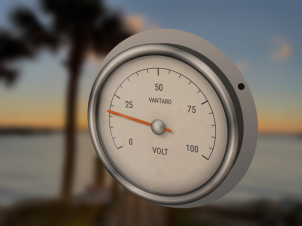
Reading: 17.5V
